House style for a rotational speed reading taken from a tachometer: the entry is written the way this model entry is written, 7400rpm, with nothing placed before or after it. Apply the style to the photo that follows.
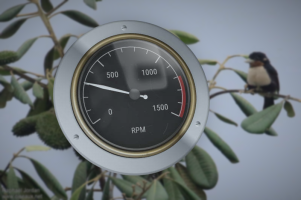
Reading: 300rpm
